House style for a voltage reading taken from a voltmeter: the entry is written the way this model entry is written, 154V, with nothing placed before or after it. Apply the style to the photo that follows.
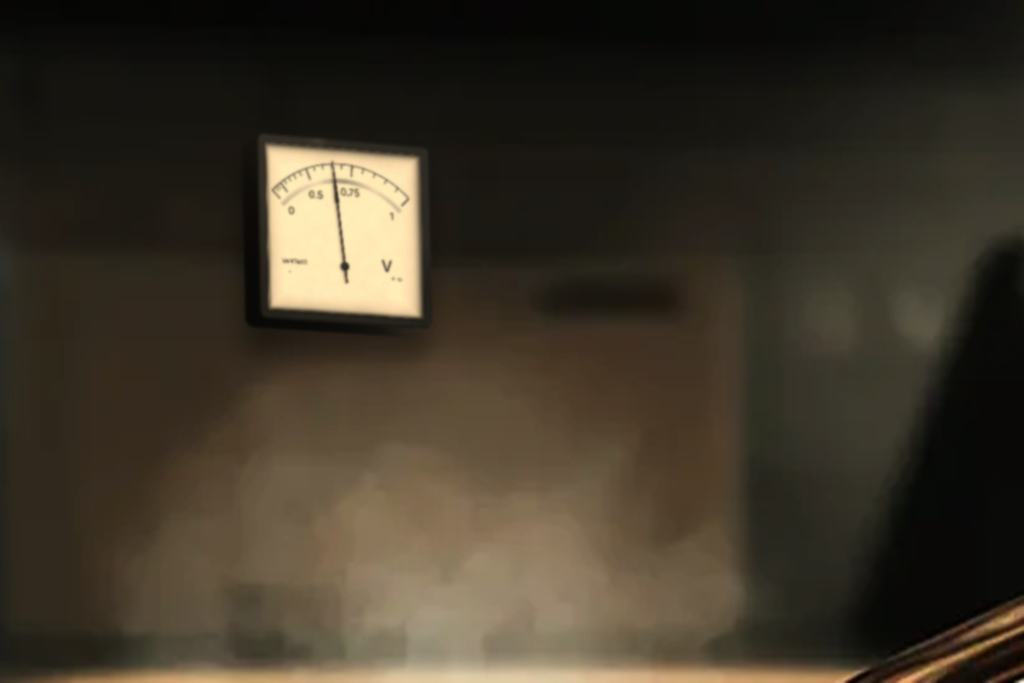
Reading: 0.65V
